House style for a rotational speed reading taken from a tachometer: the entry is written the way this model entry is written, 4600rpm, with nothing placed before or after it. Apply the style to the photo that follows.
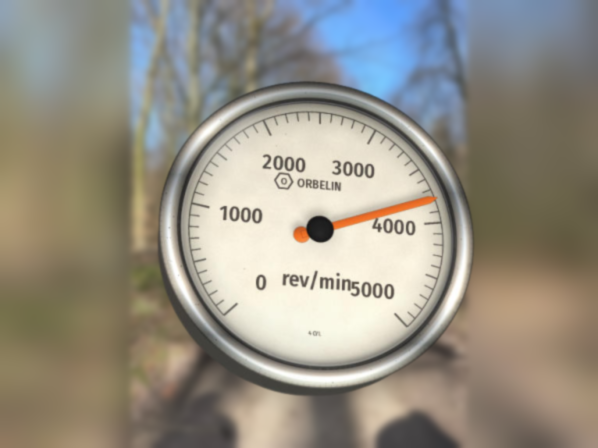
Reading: 3800rpm
